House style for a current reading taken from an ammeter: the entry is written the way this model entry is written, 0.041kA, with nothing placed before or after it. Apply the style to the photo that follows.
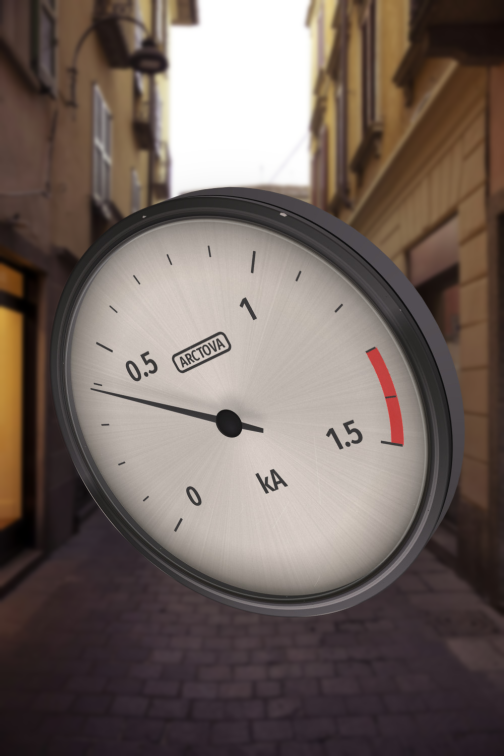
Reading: 0.4kA
